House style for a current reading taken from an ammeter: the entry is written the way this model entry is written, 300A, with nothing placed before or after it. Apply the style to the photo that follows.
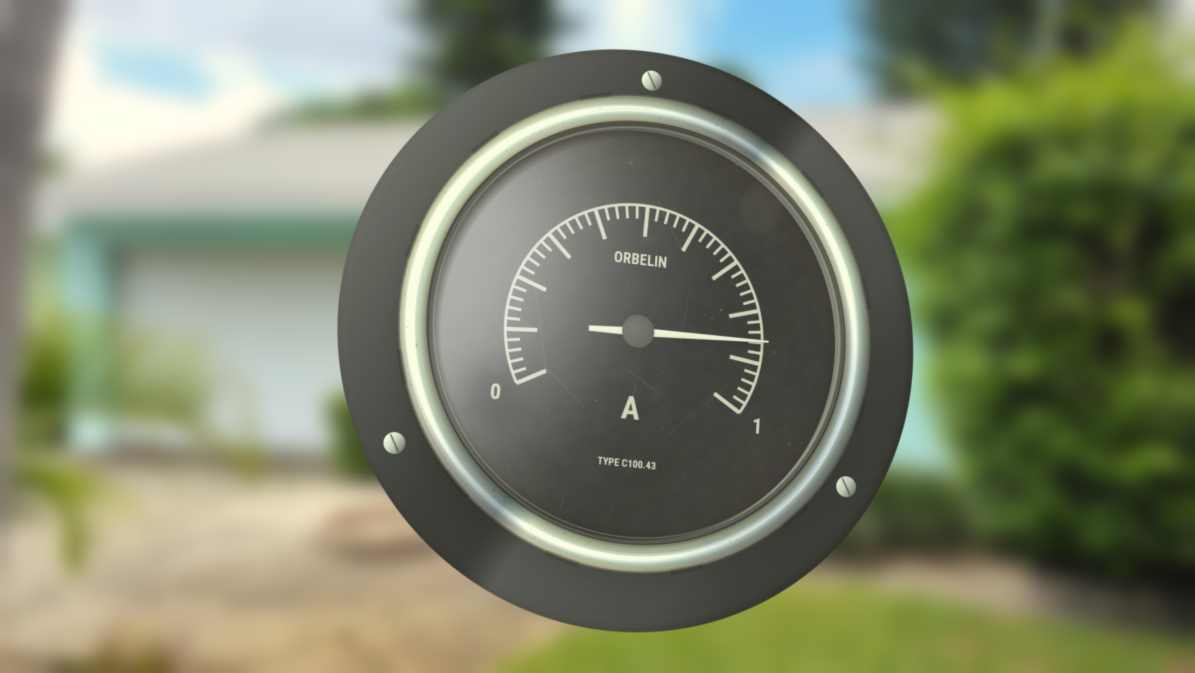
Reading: 0.86A
